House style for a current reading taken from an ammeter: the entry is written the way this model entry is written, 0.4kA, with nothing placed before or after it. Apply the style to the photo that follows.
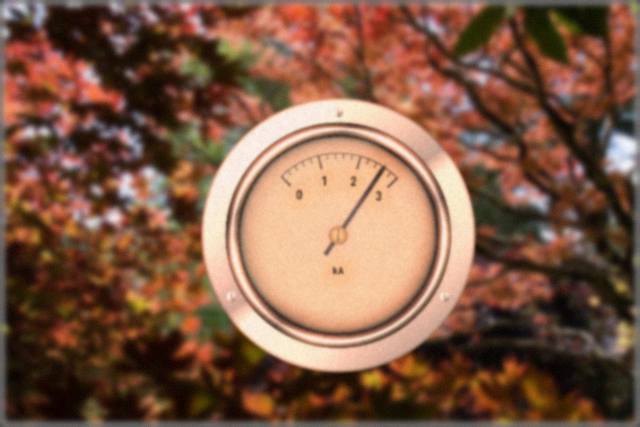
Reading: 2.6kA
